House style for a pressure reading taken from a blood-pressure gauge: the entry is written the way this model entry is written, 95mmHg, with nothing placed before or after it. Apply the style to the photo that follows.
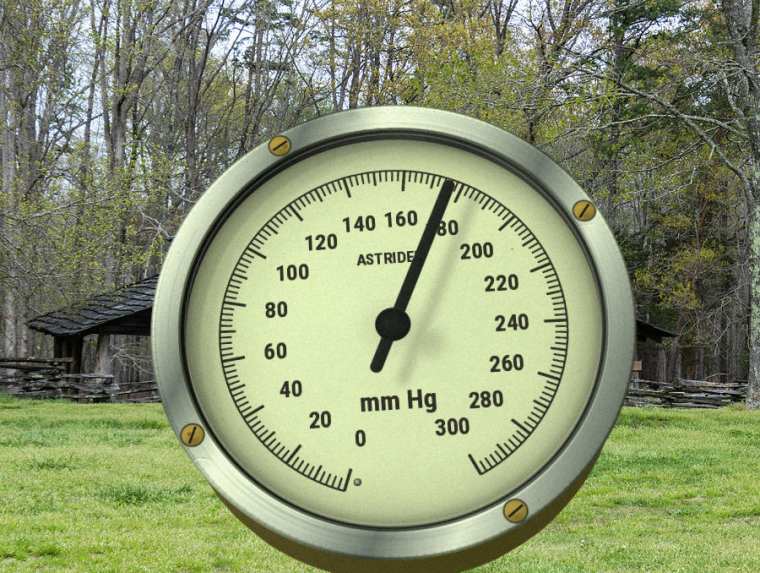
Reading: 176mmHg
